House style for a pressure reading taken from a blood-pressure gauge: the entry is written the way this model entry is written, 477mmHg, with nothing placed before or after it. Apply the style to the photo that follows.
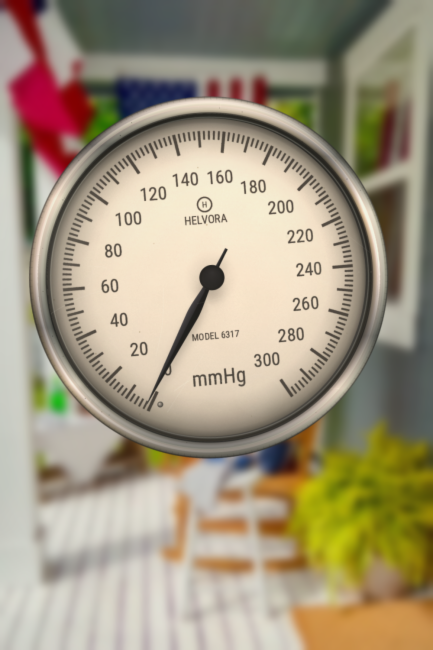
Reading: 2mmHg
